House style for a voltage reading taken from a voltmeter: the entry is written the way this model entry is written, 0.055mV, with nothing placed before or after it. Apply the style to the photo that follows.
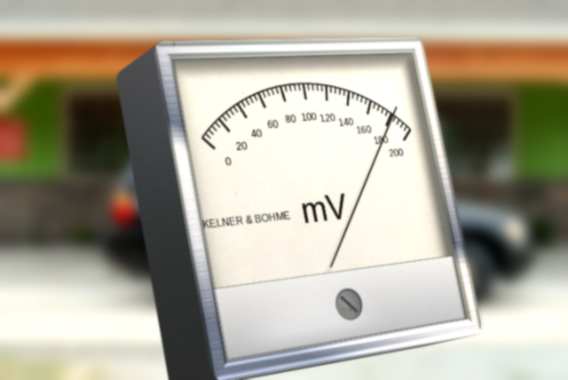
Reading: 180mV
